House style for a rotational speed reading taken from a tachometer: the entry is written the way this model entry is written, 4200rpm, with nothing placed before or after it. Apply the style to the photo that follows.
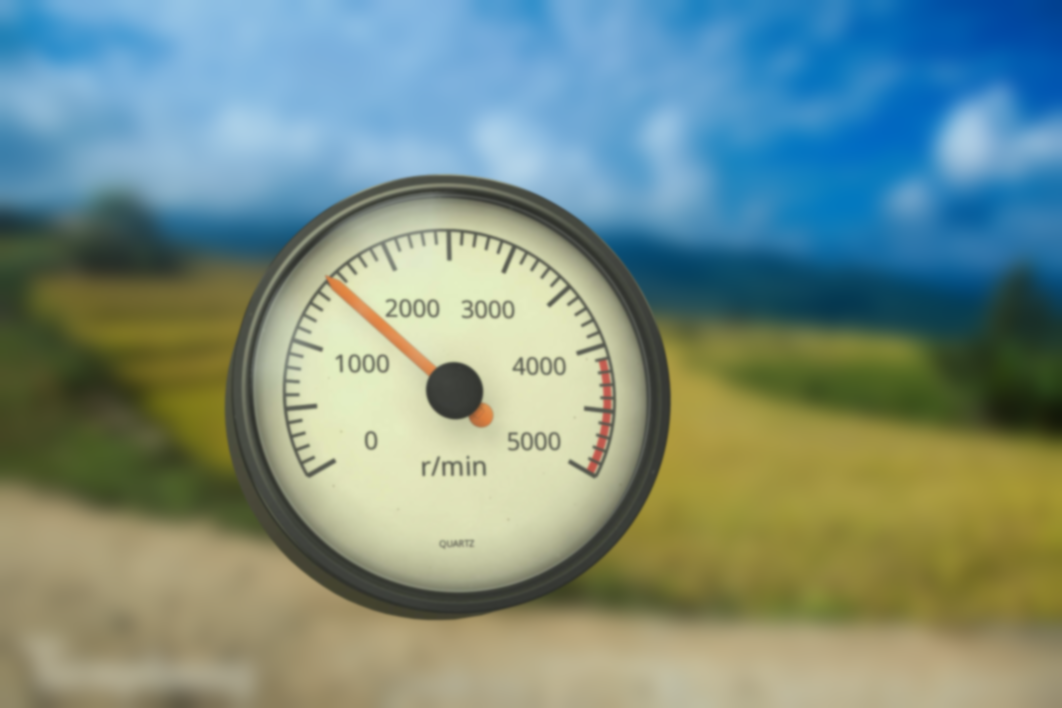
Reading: 1500rpm
